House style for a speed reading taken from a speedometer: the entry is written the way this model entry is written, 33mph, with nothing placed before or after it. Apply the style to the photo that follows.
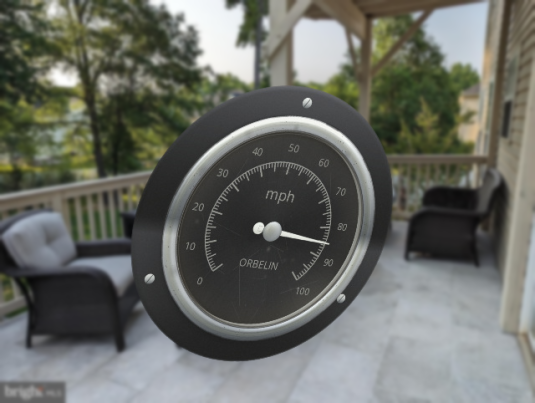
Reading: 85mph
